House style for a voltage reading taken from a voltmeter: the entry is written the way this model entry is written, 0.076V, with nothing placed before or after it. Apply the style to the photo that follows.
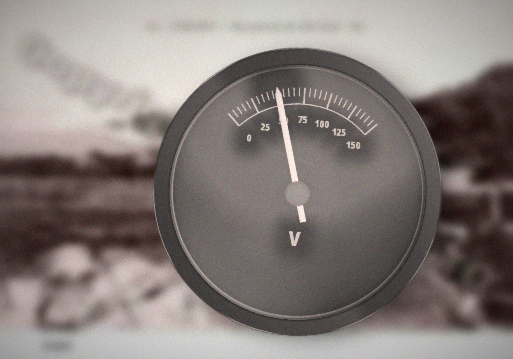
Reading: 50V
